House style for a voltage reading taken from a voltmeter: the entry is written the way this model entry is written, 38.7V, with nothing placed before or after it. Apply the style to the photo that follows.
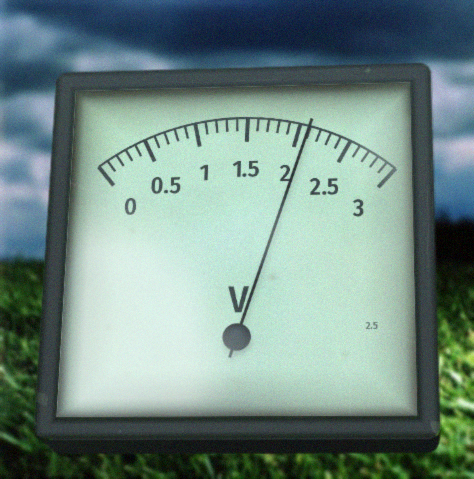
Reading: 2.1V
